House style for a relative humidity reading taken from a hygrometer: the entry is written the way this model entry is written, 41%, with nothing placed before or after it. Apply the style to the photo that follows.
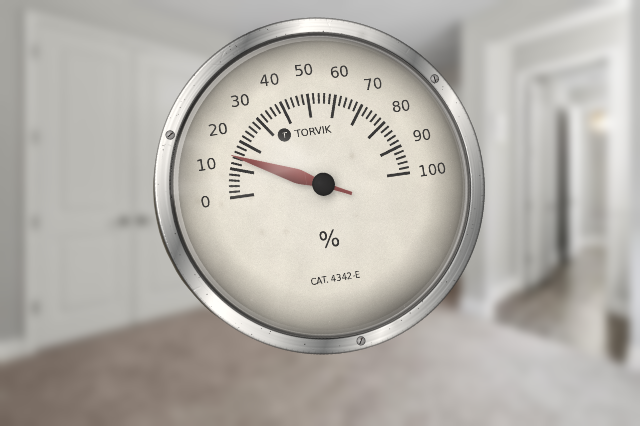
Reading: 14%
